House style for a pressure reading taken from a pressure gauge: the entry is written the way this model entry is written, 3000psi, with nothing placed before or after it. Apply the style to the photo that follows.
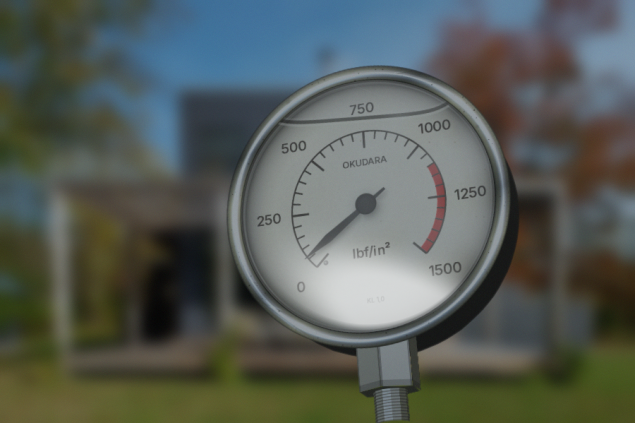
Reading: 50psi
